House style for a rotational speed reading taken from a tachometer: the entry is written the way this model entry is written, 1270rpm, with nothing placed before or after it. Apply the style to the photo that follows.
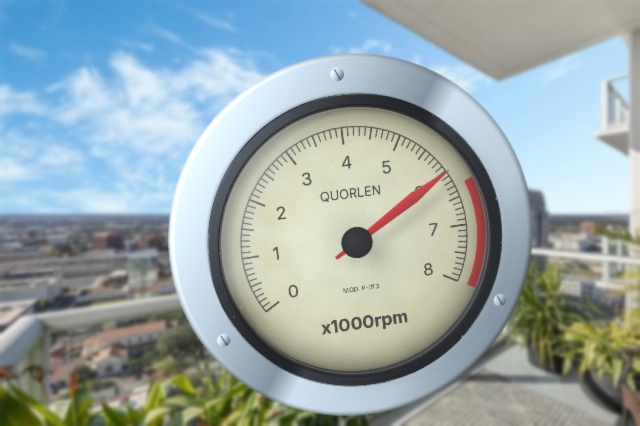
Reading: 6000rpm
